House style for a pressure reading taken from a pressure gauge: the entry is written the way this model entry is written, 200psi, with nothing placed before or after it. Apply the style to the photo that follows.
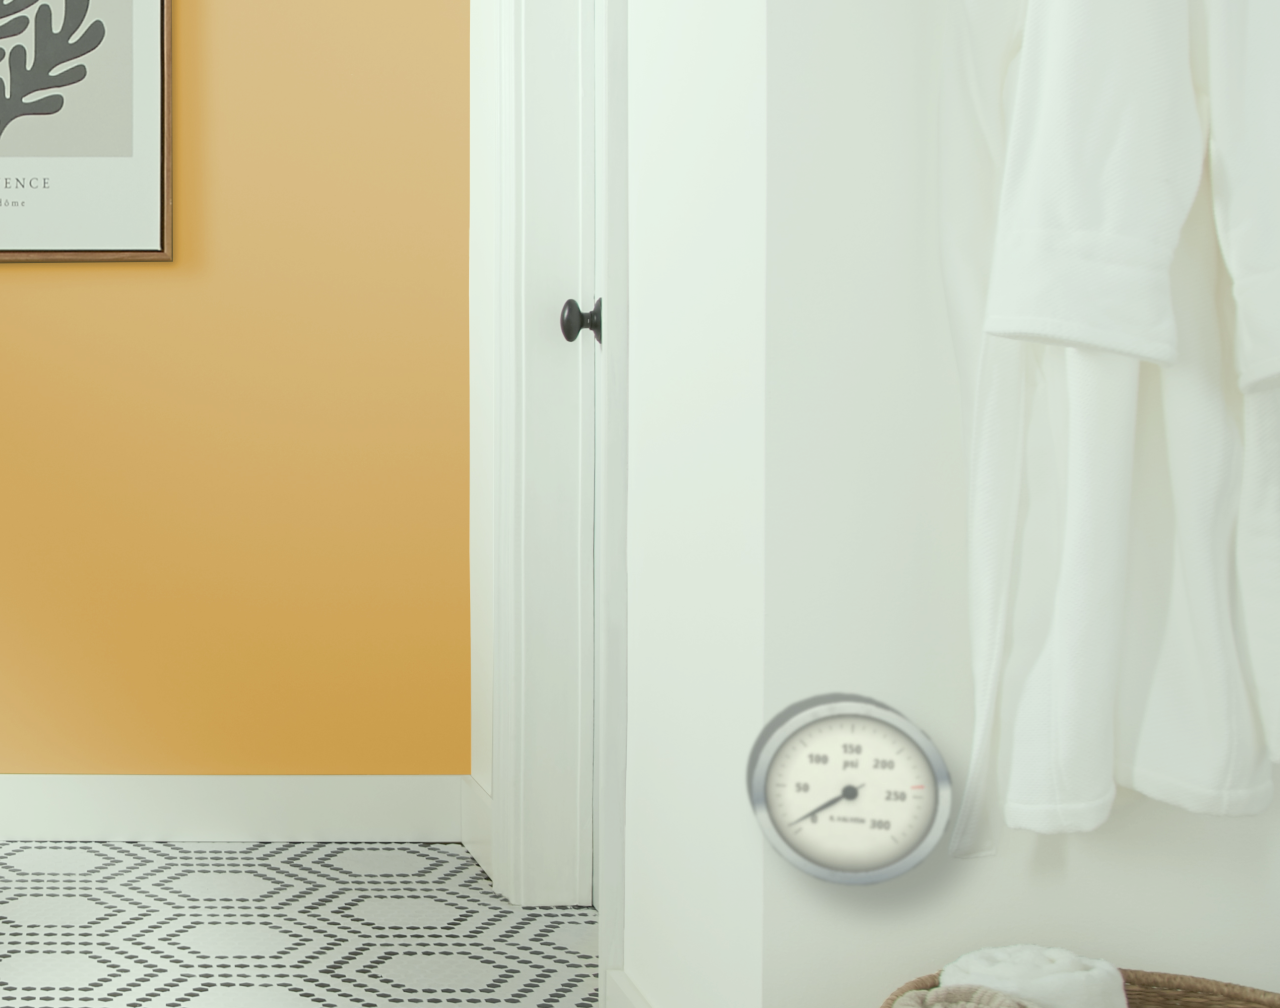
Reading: 10psi
